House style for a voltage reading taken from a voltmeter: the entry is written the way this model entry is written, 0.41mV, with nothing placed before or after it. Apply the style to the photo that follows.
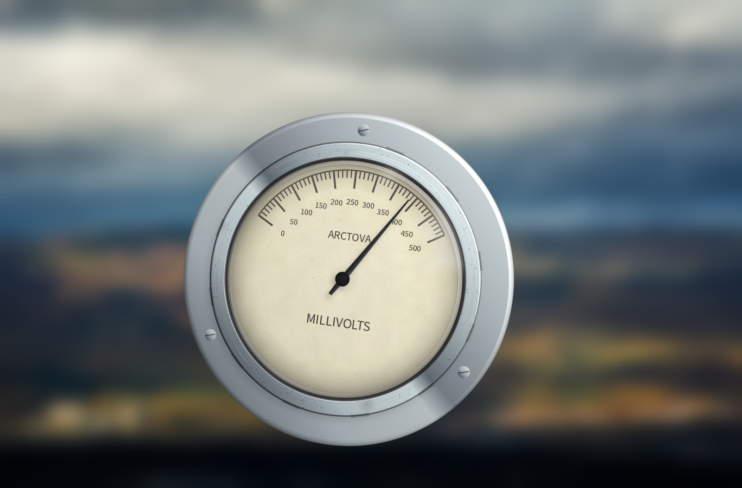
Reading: 390mV
